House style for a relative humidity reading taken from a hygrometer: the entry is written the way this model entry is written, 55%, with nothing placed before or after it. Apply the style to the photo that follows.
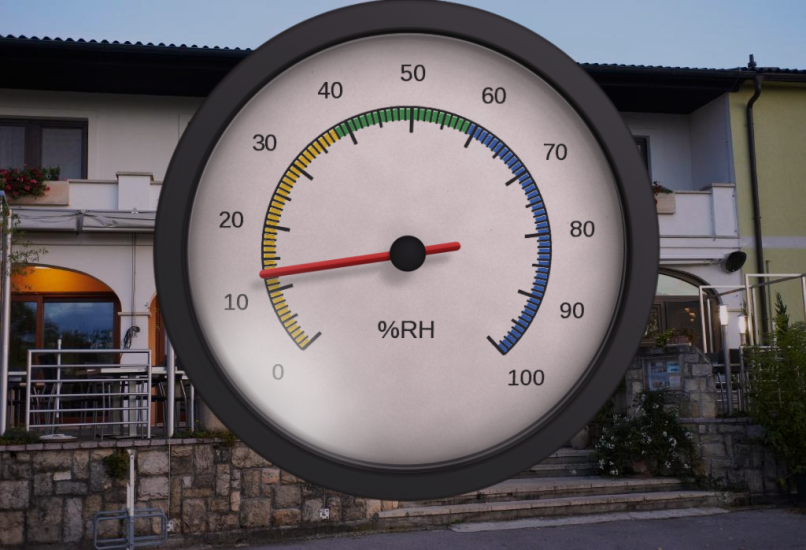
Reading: 13%
